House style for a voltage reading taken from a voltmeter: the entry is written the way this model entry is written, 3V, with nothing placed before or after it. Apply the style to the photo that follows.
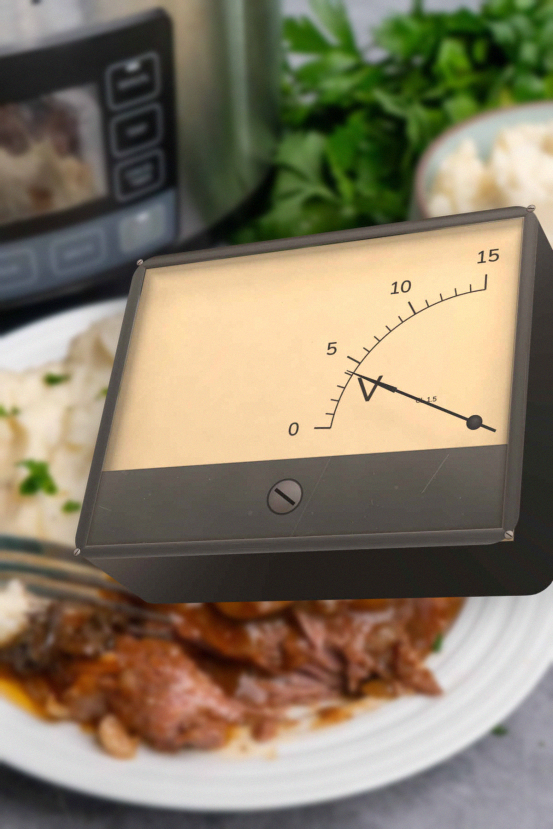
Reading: 4V
